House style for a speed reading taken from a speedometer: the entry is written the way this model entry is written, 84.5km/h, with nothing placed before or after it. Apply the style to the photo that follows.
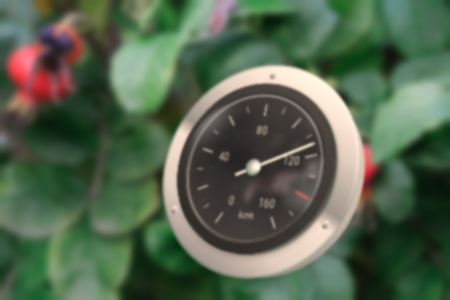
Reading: 115km/h
